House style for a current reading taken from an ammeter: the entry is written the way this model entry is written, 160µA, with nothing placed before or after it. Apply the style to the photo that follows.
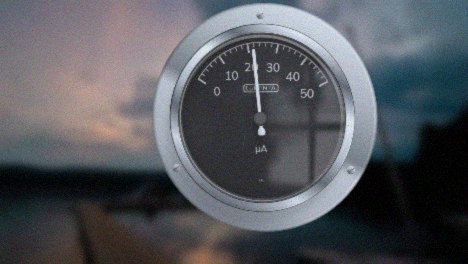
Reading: 22µA
